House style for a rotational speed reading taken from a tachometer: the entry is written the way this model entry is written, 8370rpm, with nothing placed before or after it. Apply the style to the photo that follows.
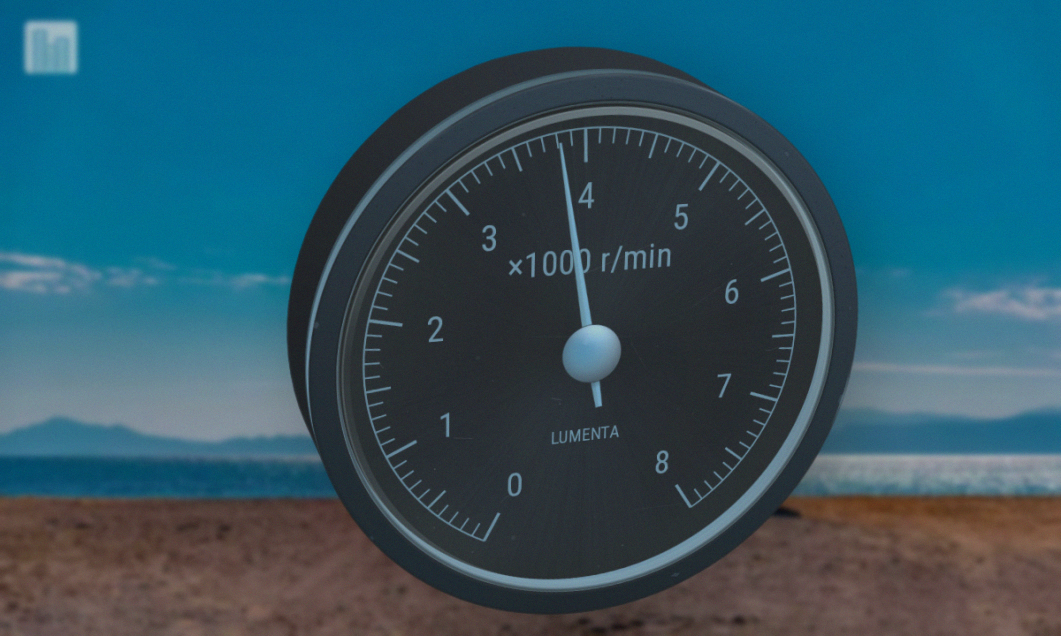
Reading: 3800rpm
